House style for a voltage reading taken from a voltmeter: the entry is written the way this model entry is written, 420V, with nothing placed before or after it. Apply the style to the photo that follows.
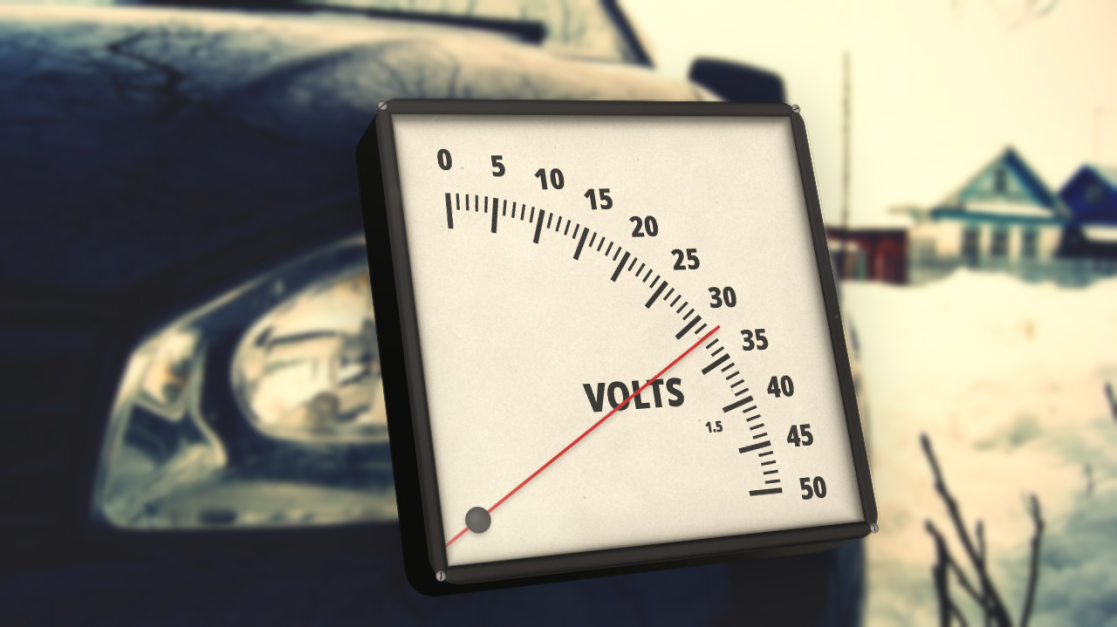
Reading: 32V
